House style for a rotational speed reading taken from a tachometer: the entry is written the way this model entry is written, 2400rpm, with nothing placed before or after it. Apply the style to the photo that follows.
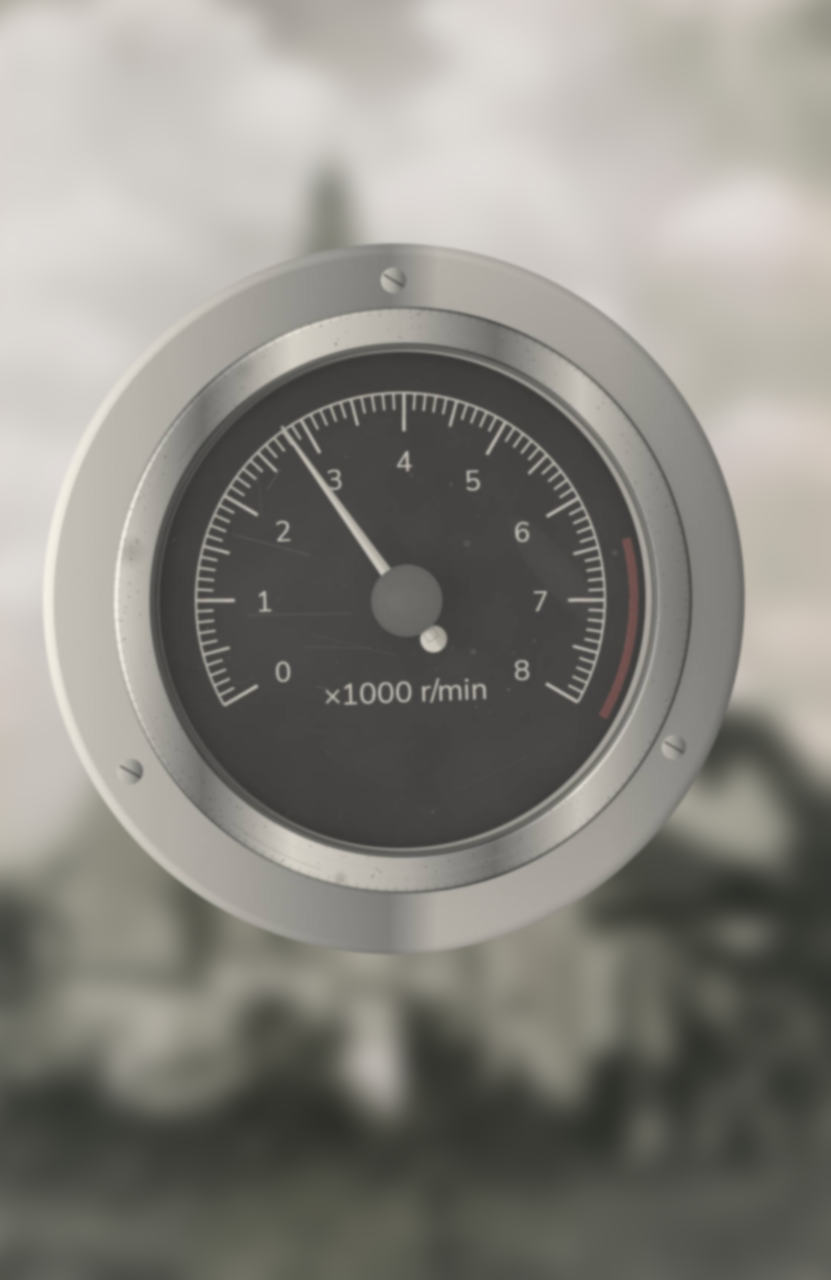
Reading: 2800rpm
